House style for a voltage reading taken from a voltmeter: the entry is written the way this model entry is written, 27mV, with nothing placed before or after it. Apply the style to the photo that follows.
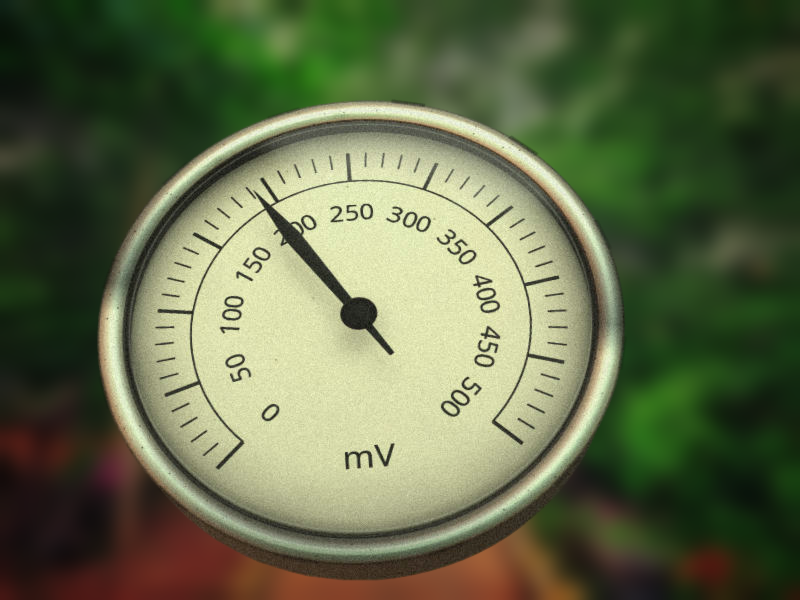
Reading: 190mV
